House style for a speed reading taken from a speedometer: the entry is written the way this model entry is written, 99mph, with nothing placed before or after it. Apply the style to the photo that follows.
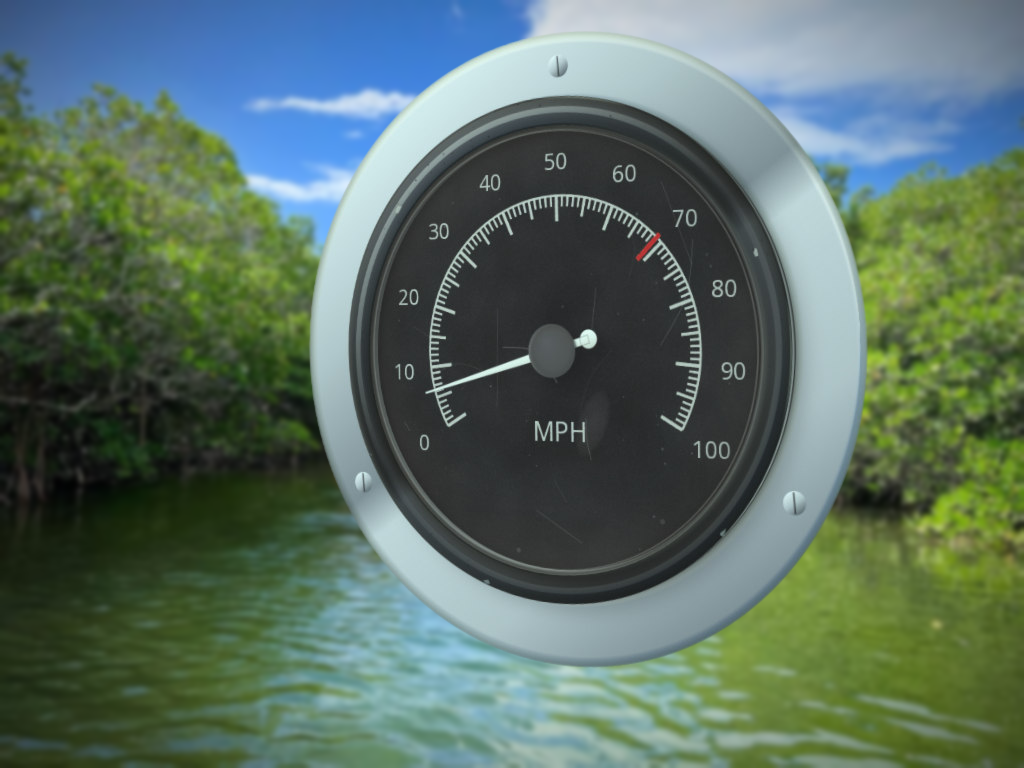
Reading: 6mph
